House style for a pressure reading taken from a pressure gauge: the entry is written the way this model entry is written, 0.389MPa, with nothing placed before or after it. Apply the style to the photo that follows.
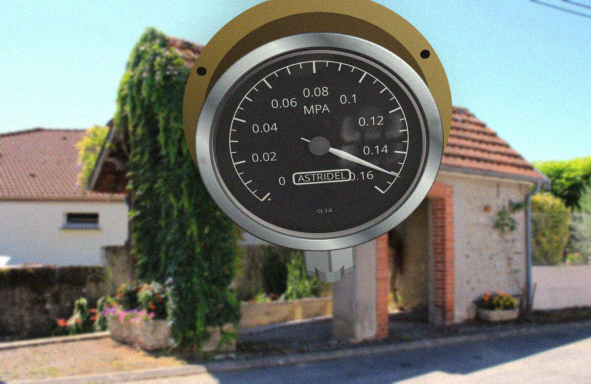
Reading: 0.15MPa
